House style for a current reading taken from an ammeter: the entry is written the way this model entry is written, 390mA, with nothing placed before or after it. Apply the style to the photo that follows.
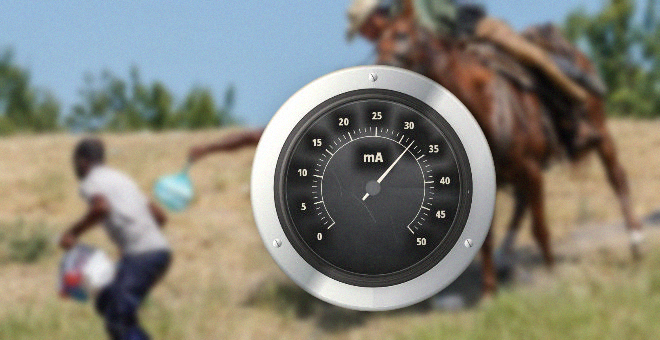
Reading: 32mA
